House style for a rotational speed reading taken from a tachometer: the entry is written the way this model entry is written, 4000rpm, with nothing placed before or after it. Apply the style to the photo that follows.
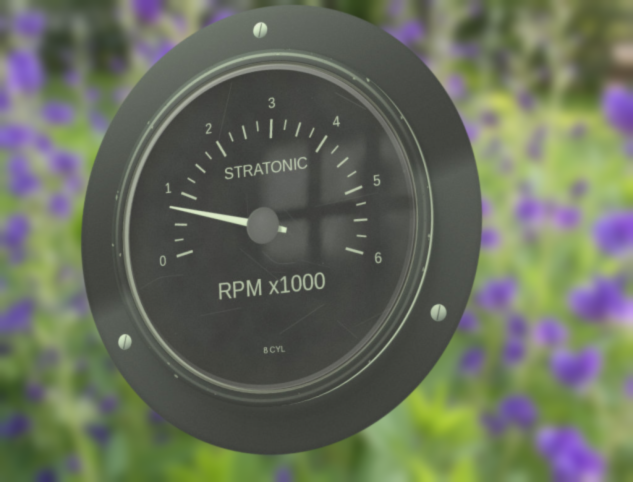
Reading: 750rpm
